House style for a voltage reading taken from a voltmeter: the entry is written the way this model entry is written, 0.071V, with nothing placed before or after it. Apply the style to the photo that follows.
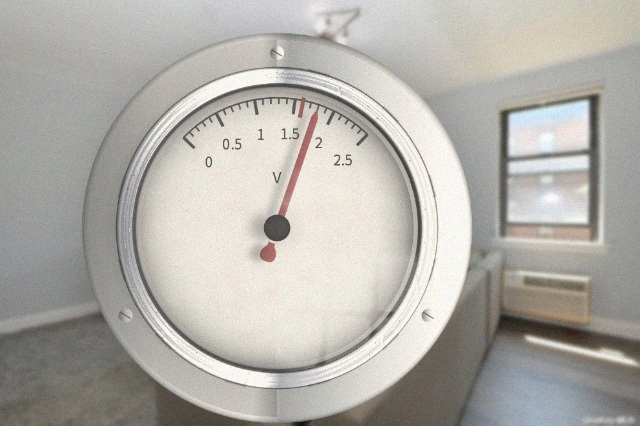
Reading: 1.8V
